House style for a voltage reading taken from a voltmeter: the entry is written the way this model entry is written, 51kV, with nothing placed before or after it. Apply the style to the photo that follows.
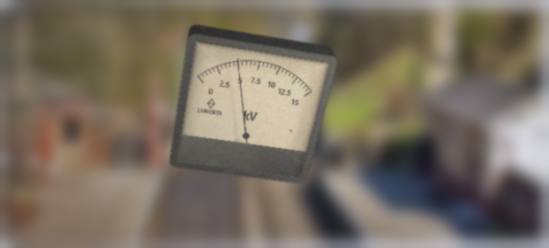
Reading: 5kV
